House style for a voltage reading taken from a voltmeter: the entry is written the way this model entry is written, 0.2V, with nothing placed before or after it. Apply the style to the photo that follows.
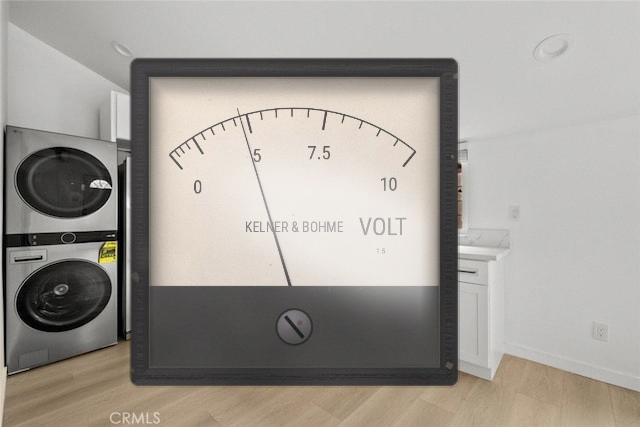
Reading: 4.75V
